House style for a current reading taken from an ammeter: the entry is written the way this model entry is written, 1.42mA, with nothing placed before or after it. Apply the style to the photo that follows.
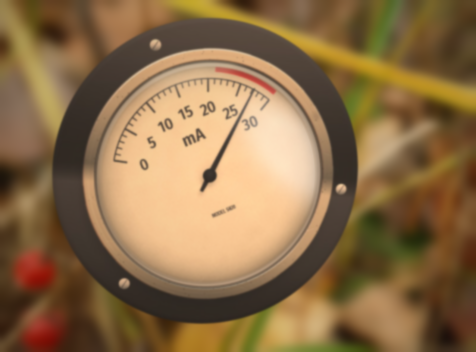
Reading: 27mA
